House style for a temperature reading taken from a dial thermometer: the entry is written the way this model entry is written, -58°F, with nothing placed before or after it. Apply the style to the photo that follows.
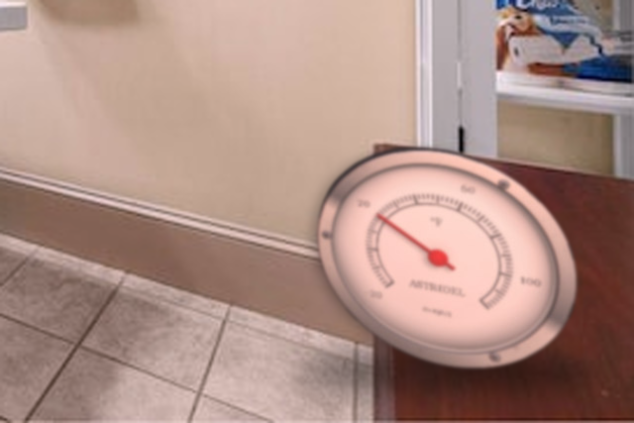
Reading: 20°F
